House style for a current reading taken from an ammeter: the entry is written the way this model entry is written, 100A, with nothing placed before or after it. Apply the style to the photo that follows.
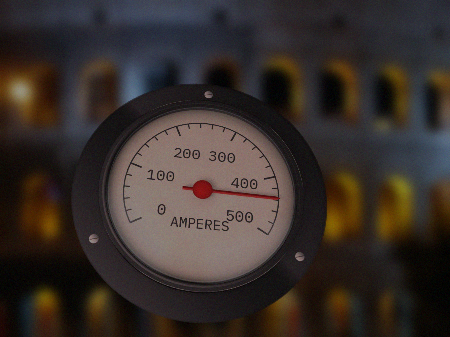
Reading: 440A
